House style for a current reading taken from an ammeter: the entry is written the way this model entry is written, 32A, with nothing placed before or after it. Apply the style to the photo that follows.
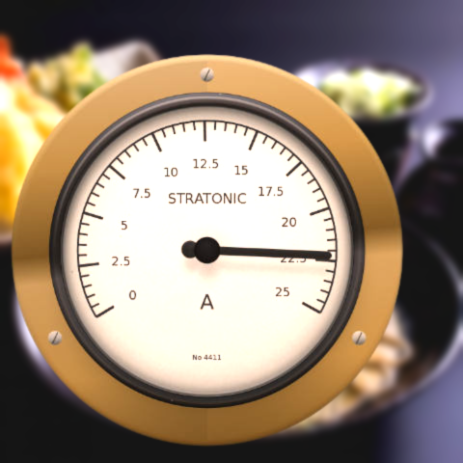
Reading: 22.25A
